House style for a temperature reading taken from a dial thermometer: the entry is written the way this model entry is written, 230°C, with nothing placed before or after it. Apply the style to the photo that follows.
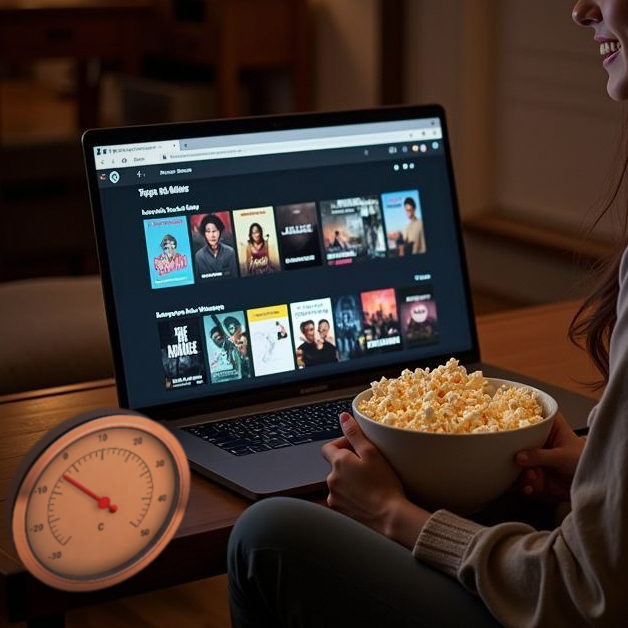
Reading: -4°C
